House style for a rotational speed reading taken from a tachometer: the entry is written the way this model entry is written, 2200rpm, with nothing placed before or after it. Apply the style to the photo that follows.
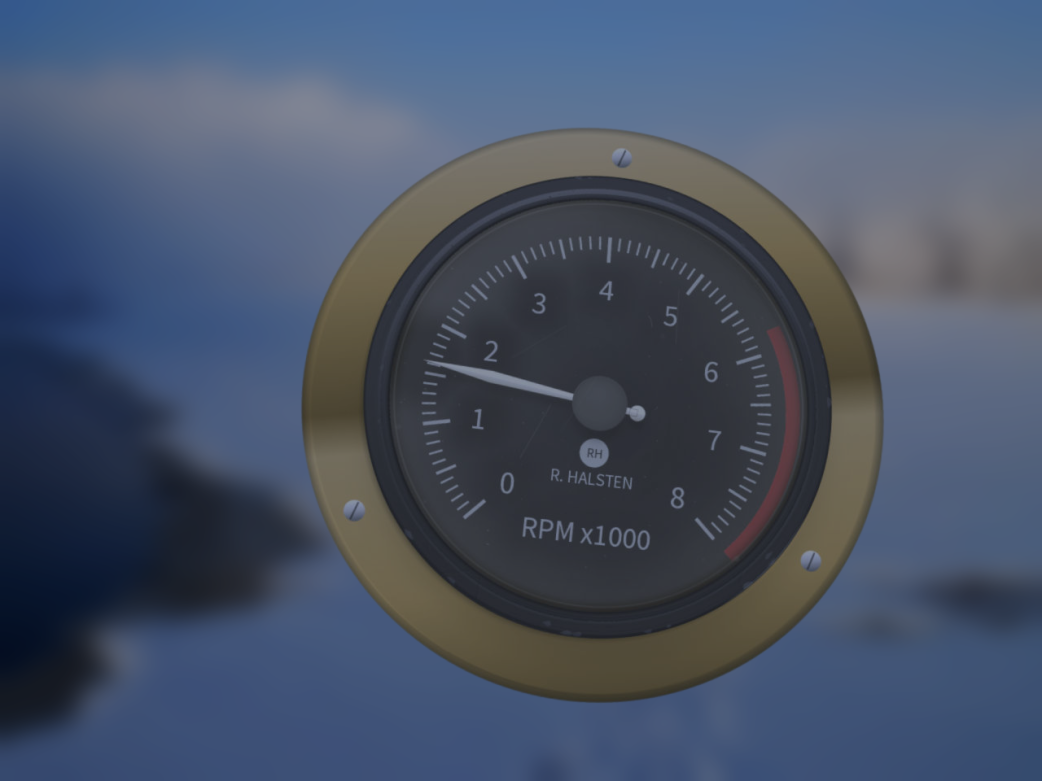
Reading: 1600rpm
